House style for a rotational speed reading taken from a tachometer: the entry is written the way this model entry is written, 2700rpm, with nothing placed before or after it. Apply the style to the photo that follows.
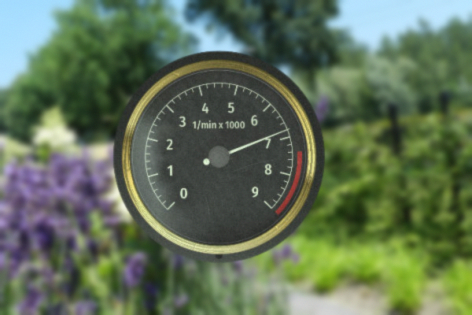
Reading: 6800rpm
